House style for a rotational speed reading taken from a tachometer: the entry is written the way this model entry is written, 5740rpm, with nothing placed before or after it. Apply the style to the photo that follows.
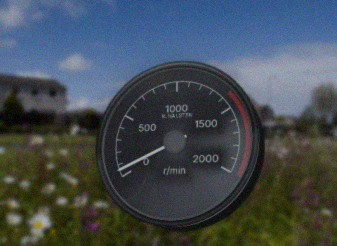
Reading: 50rpm
